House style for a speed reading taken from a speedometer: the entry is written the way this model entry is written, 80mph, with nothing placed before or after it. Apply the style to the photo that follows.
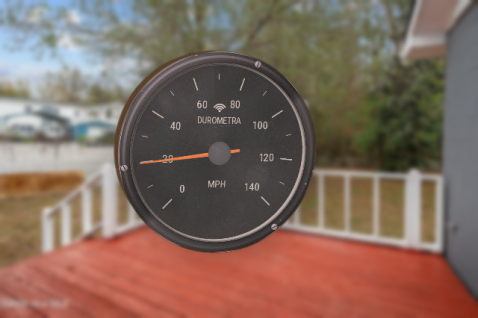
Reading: 20mph
